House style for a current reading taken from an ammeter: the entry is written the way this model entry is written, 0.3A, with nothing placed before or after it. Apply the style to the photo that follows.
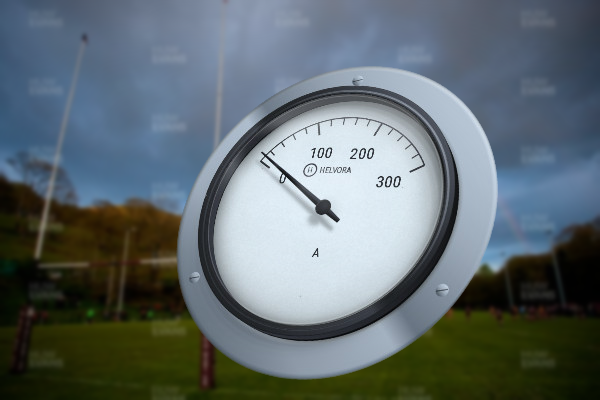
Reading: 10A
